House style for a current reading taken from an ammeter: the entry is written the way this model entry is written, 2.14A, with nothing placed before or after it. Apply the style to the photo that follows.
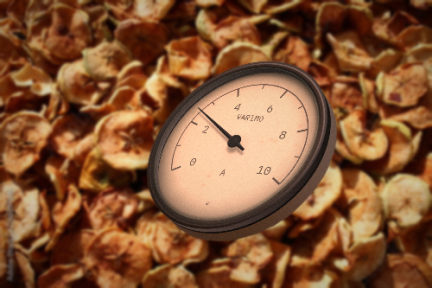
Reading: 2.5A
